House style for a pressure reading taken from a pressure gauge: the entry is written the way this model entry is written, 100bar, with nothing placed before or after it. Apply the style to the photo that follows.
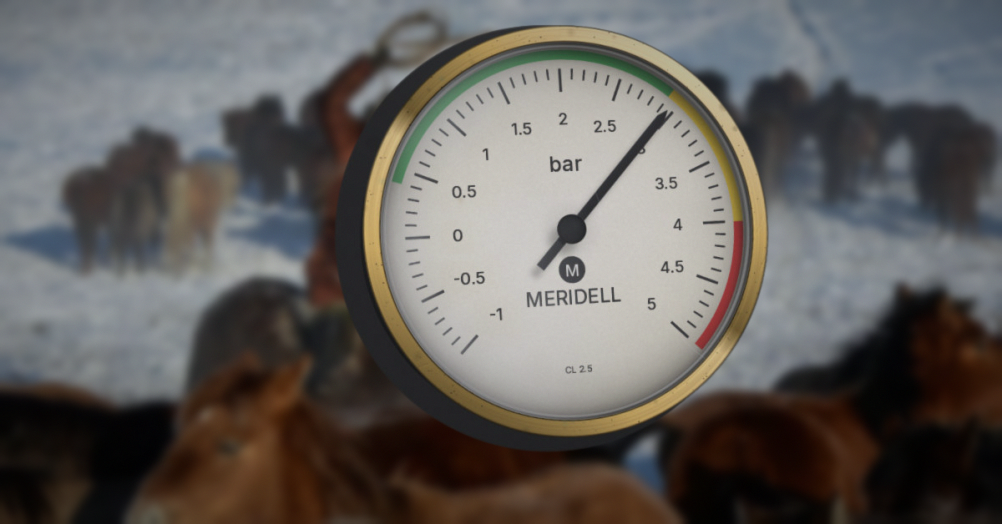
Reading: 2.95bar
